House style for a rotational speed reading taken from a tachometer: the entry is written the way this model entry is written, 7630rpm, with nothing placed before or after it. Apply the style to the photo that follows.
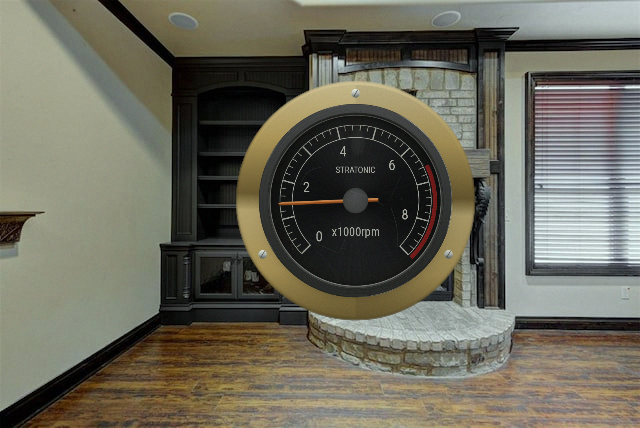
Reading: 1400rpm
